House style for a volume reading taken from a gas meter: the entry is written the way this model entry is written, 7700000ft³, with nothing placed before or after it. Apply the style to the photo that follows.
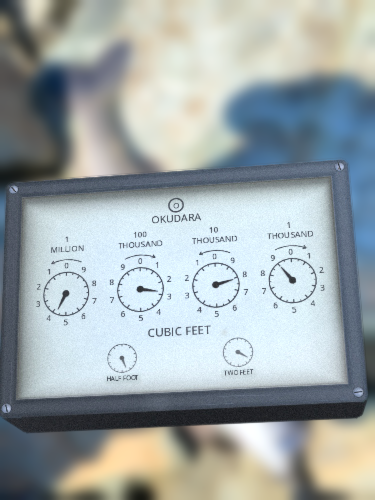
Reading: 427900ft³
